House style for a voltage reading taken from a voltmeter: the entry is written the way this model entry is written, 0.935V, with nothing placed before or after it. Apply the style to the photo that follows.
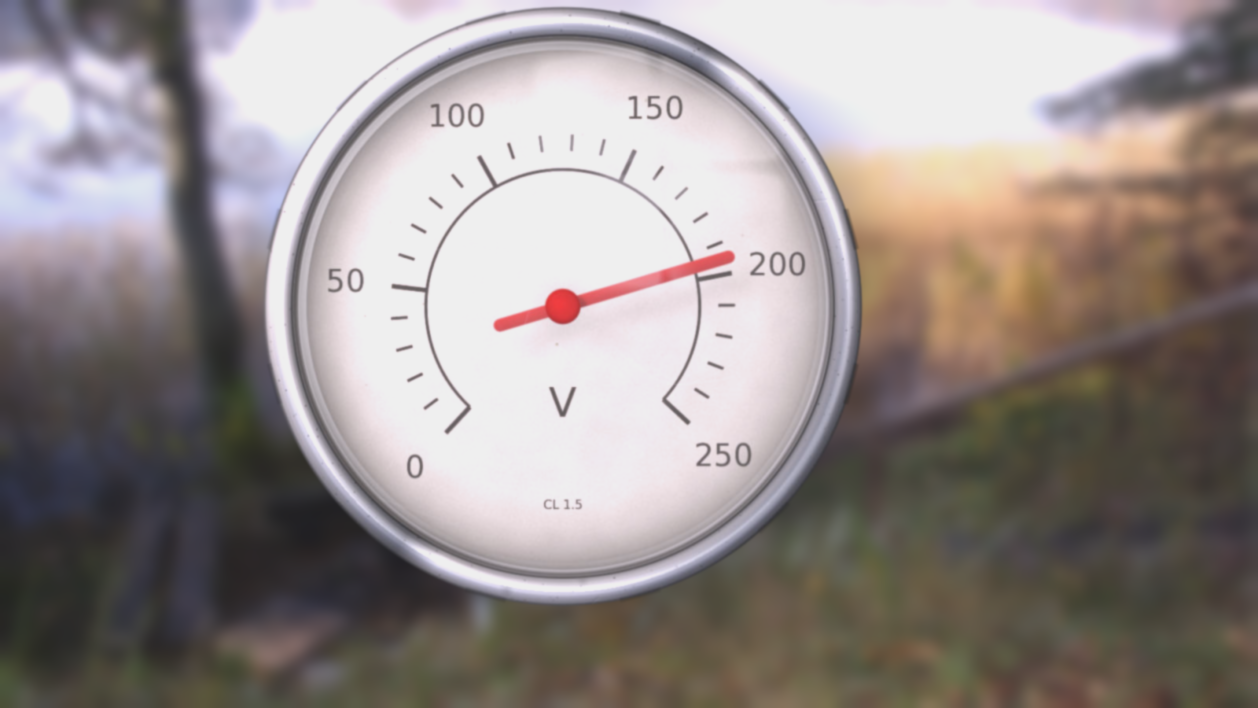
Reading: 195V
